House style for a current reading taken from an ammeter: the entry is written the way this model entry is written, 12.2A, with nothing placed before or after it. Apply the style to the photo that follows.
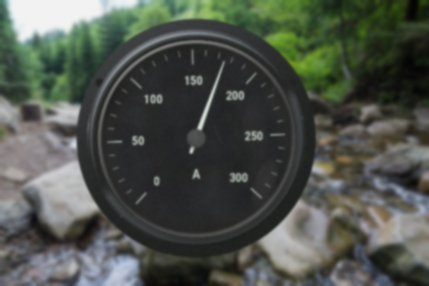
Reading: 175A
